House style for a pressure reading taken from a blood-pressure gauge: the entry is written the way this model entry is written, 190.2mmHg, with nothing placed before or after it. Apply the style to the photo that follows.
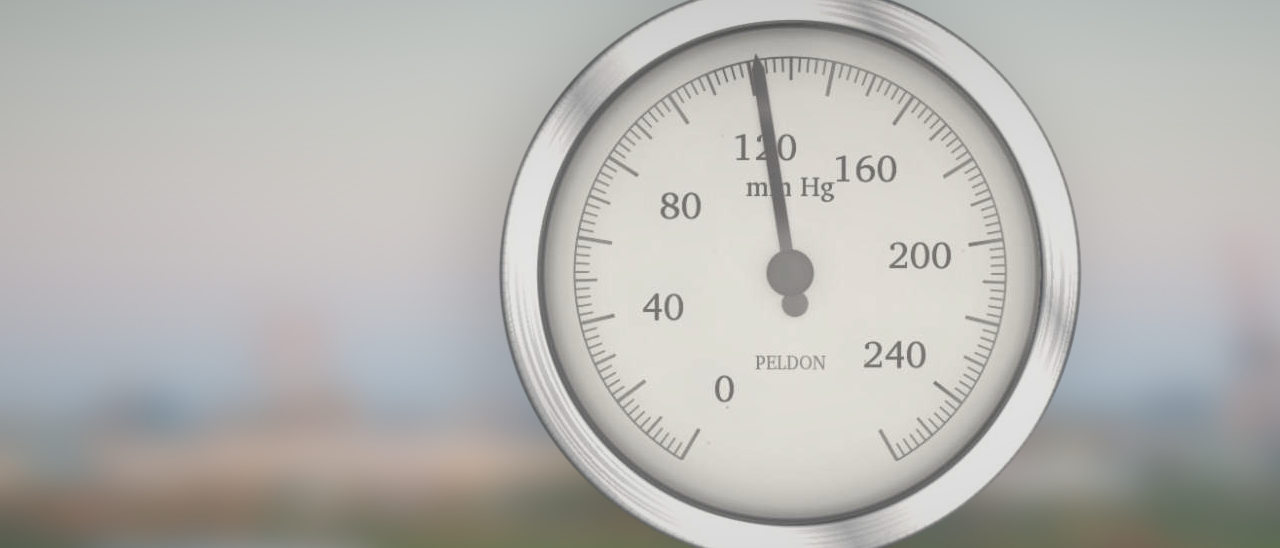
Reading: 122mmHg
